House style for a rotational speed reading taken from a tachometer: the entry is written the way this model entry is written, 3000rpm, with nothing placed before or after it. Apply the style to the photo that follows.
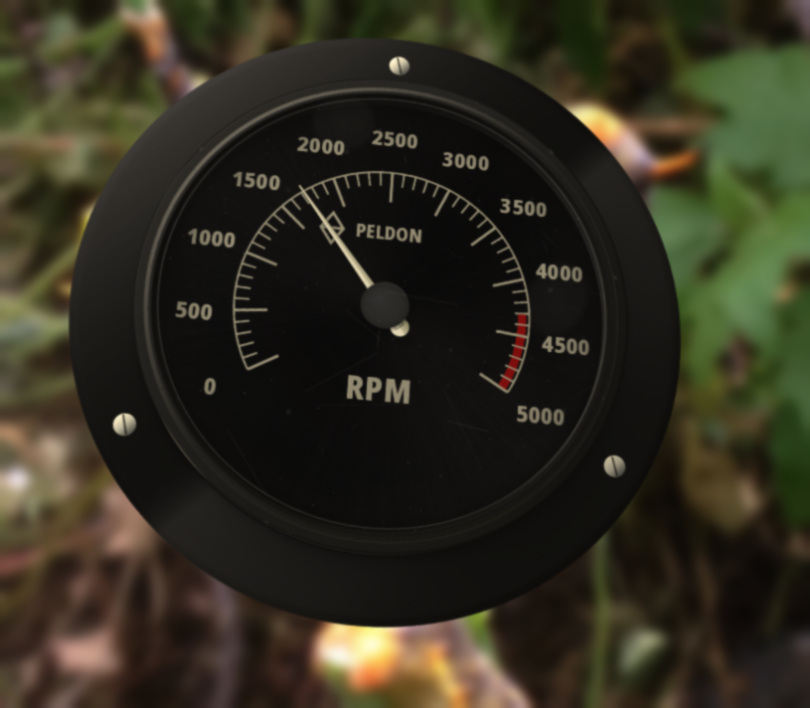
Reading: 1700rpm
